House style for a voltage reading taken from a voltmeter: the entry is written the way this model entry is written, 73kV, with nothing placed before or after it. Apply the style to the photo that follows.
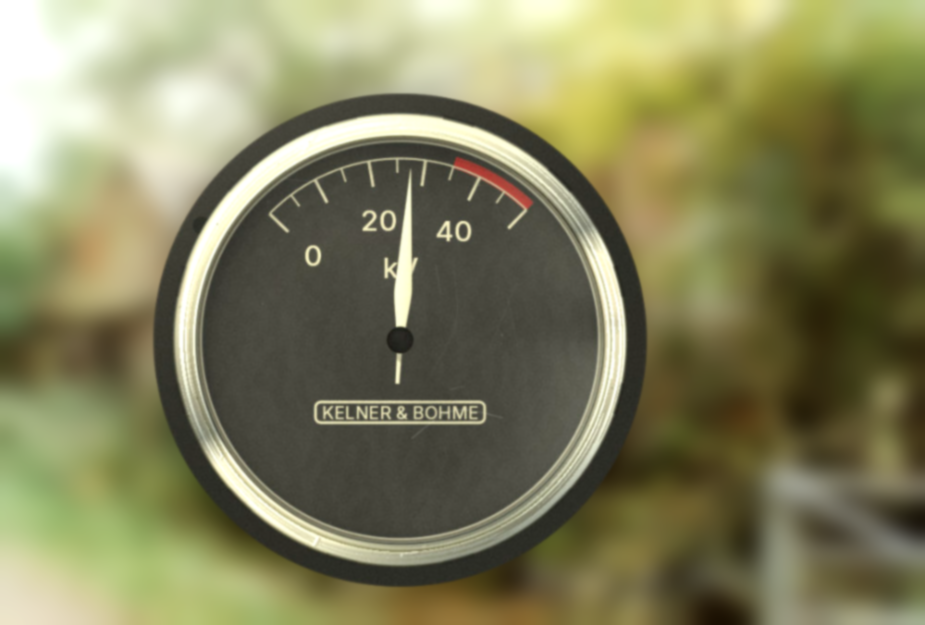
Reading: 27.5kV
